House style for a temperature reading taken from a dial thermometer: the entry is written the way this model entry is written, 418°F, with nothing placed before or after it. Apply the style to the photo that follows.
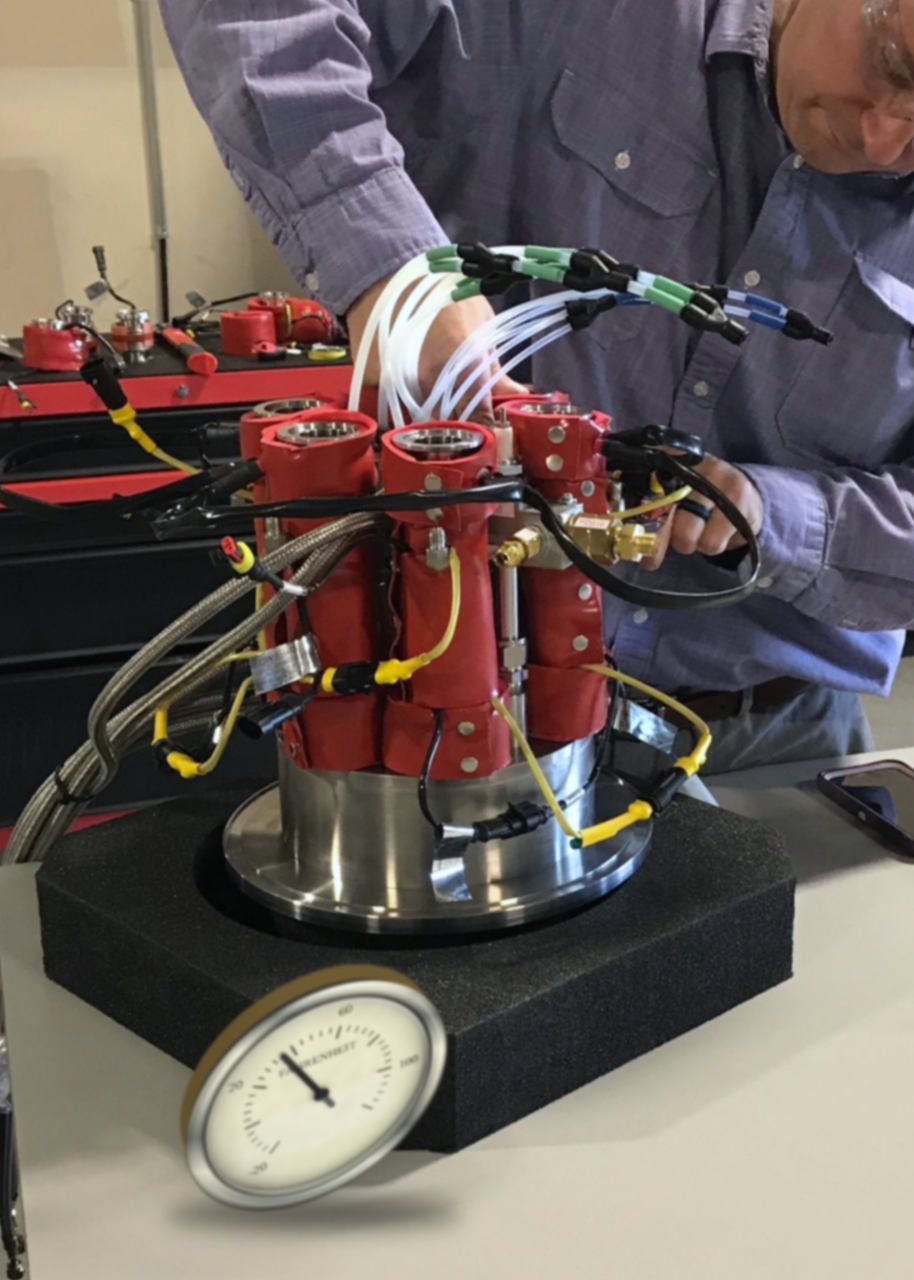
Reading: 36°F
